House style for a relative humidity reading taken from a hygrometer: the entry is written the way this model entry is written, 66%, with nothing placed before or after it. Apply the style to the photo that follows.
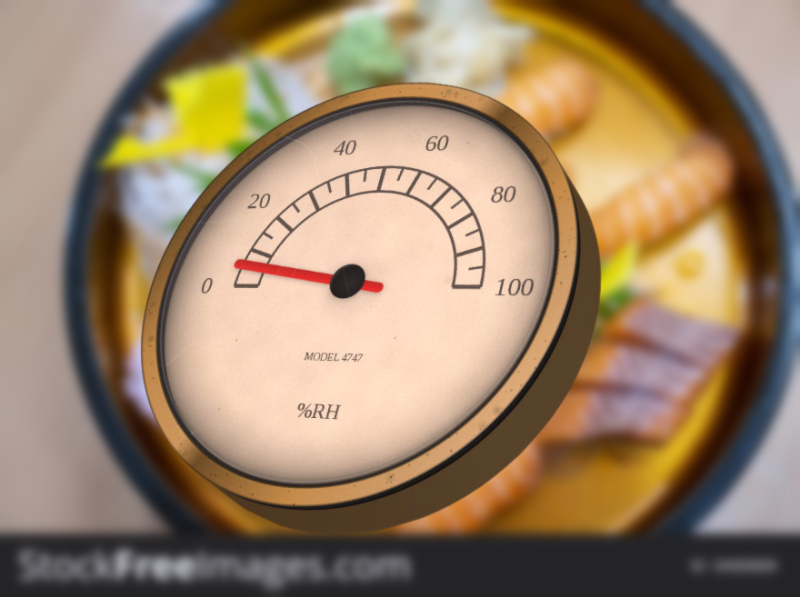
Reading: 5%
